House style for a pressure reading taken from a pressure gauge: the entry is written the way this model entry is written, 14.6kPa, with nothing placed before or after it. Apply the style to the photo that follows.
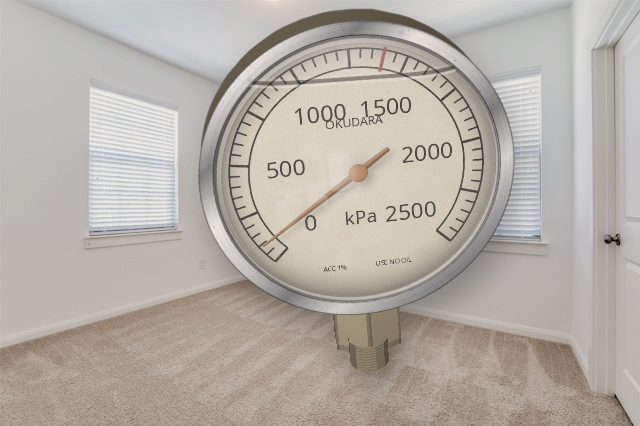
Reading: 100kPa
